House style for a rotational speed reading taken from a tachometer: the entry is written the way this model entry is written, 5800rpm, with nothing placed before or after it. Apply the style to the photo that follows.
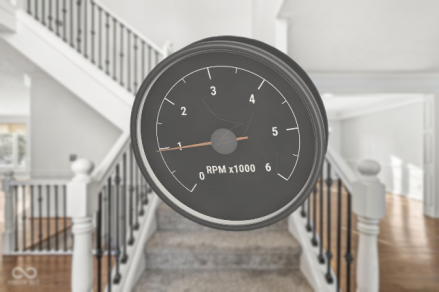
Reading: 1000rpm
